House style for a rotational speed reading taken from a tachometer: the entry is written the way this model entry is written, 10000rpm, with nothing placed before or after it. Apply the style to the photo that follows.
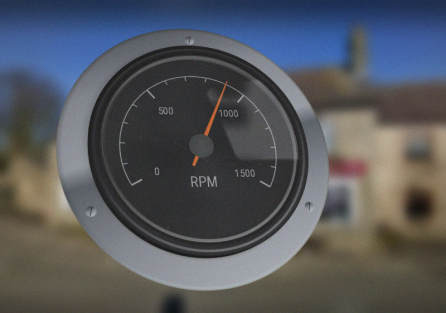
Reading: 900rpm
